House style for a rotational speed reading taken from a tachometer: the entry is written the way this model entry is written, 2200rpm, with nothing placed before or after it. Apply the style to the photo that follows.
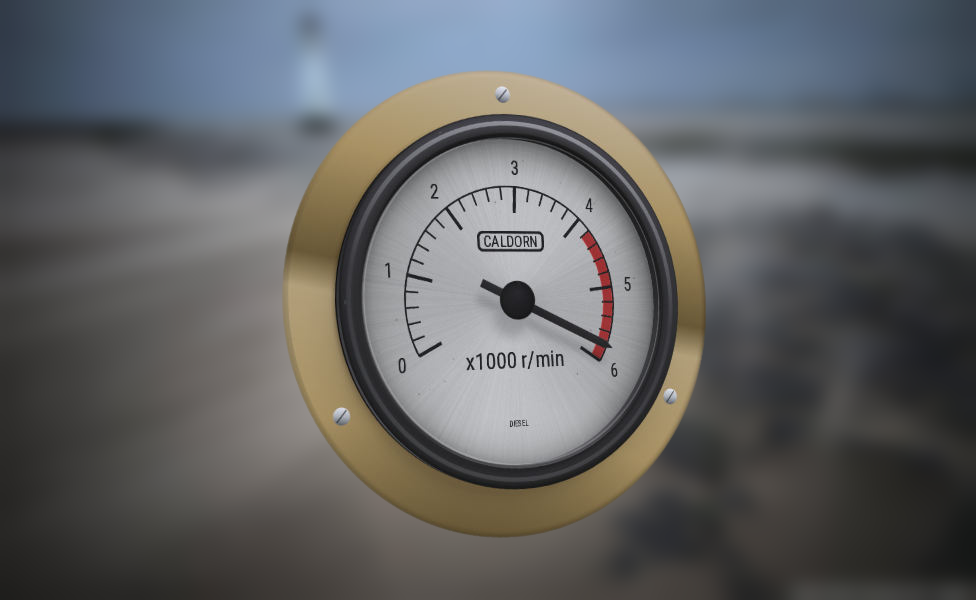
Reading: 5800rpm
